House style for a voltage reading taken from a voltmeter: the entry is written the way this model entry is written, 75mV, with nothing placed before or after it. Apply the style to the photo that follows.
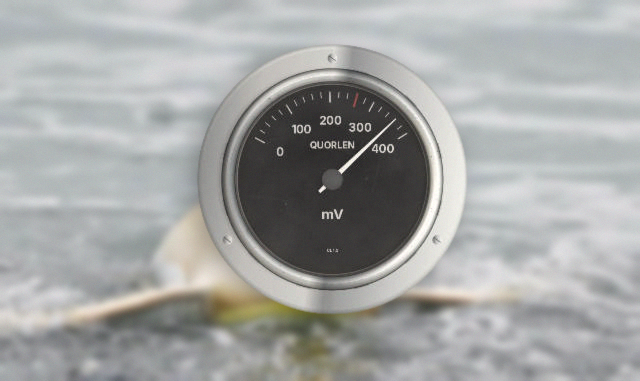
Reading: 360mV
